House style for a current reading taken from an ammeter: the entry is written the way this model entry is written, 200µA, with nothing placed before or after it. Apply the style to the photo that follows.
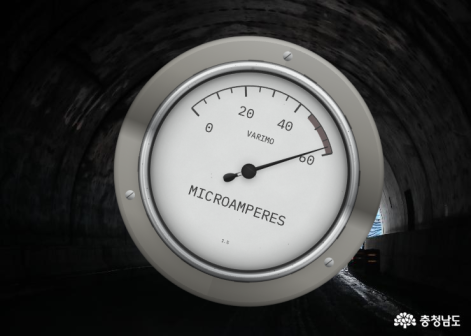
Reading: 57.5µA
